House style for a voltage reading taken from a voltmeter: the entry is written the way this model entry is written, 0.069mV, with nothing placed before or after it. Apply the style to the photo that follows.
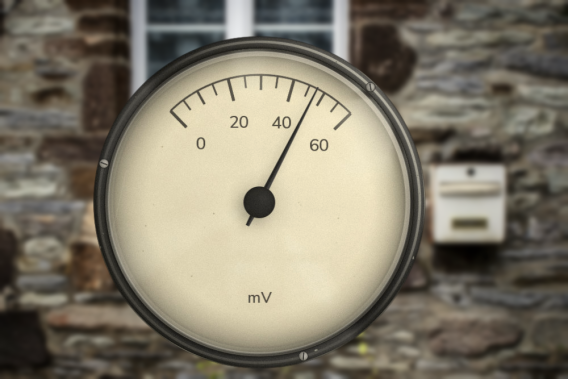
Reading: 47.5mV
